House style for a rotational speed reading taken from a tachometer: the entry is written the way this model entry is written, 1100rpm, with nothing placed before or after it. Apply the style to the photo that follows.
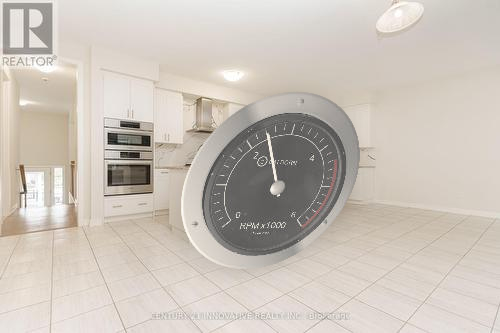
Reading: 2400rpm
